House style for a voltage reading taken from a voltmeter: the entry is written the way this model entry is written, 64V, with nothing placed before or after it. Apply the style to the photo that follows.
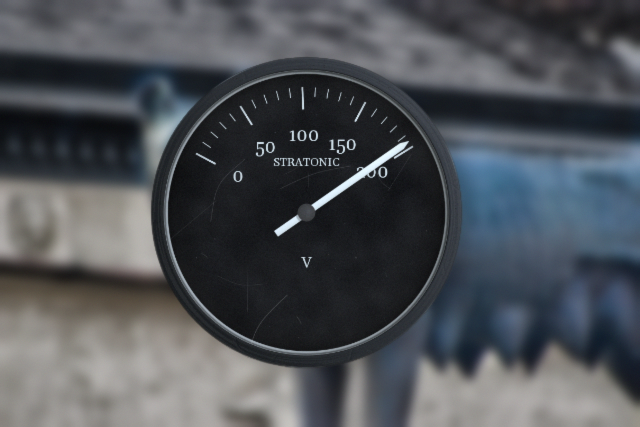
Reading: 195V
